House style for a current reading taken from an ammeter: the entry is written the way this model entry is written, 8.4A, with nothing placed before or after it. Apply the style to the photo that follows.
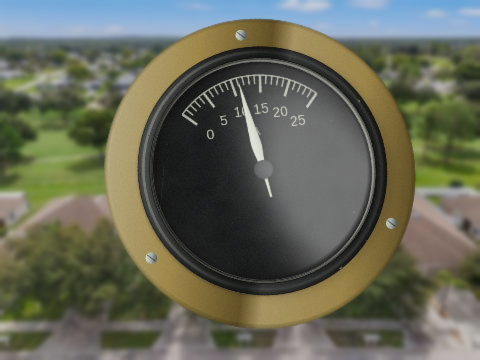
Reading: 11A
